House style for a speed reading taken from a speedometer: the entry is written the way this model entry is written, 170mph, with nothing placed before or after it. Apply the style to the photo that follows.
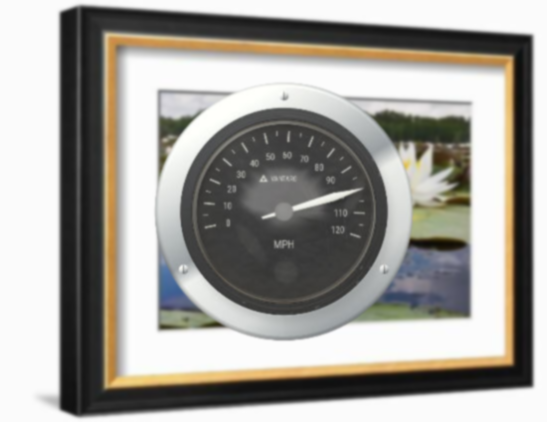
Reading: 100mph
